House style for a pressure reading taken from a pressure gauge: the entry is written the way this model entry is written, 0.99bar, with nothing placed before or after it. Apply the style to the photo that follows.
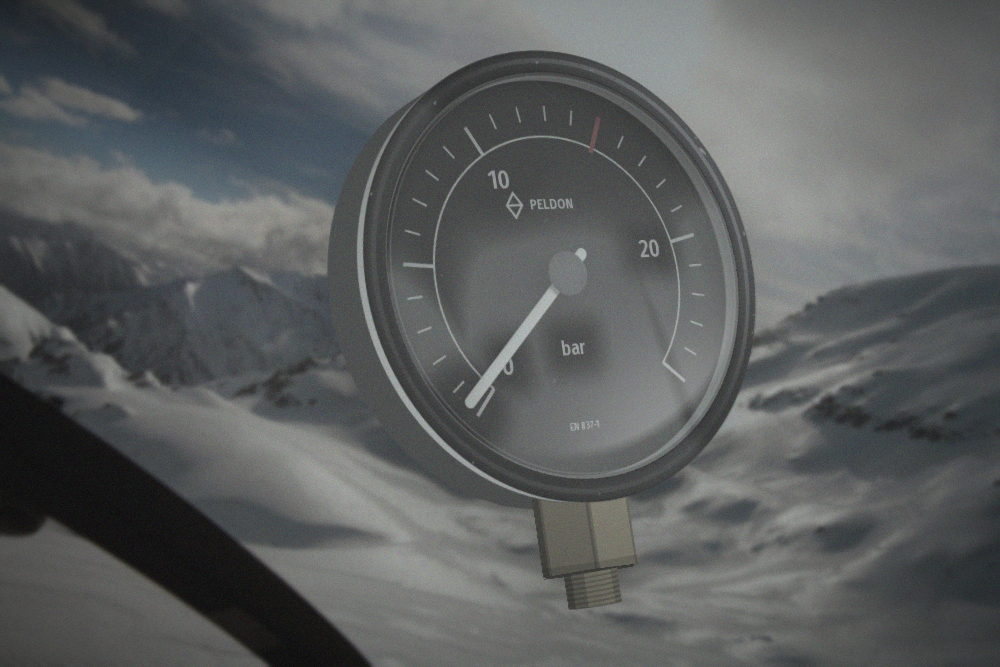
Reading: 0.5bar
